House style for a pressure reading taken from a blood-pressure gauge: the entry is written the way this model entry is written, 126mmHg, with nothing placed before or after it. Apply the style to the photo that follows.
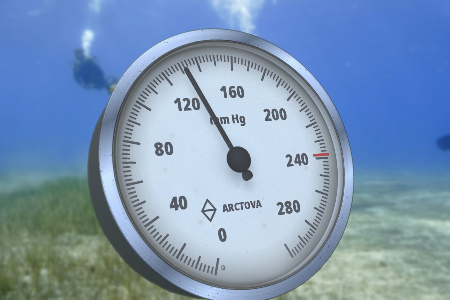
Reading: 130mmHg
